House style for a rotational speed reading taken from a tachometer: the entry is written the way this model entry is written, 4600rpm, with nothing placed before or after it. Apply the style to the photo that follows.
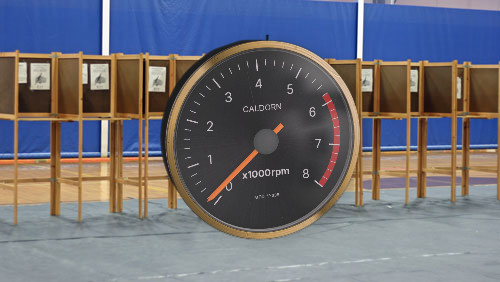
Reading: 200rpm
